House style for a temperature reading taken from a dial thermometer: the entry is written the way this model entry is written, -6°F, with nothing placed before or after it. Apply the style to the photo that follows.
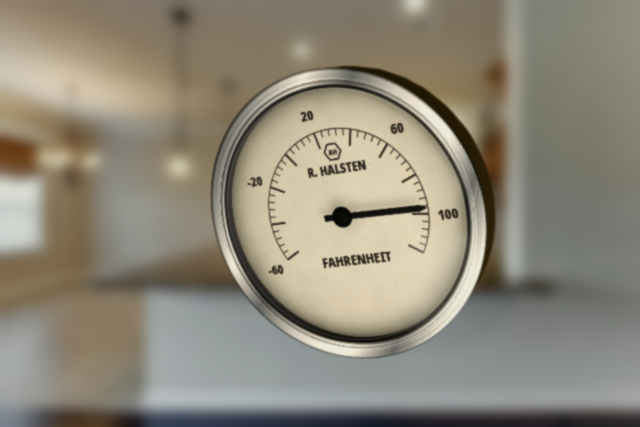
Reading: 96°F
